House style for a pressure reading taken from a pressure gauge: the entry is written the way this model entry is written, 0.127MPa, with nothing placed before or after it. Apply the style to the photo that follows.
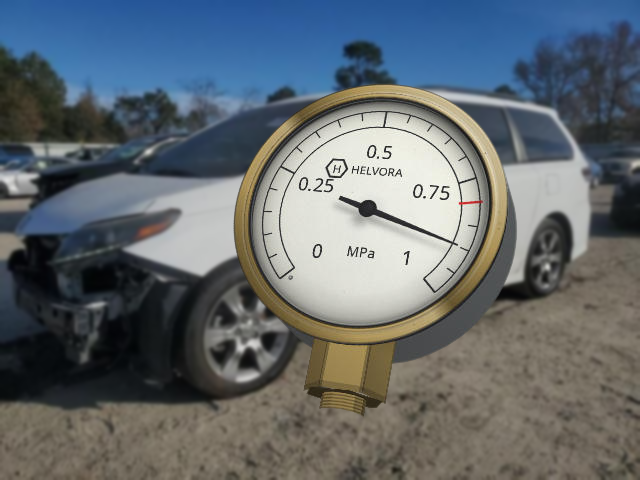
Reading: 0.9MPa
